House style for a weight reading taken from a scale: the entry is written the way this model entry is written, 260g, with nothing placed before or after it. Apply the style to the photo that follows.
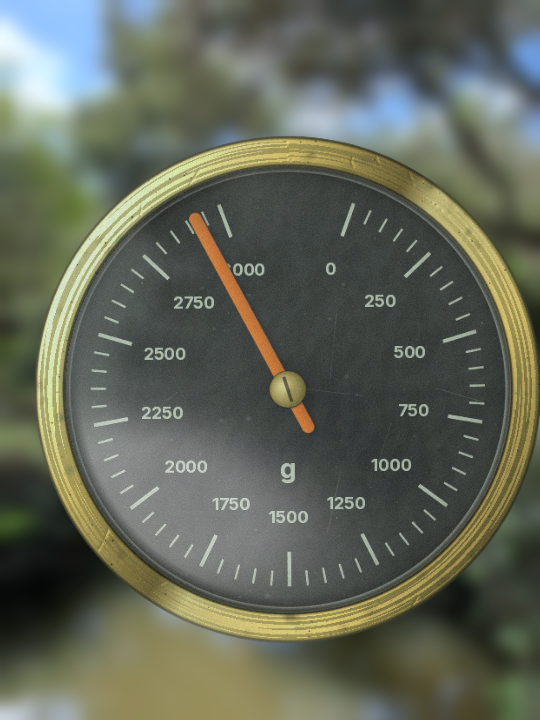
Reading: 2925g
